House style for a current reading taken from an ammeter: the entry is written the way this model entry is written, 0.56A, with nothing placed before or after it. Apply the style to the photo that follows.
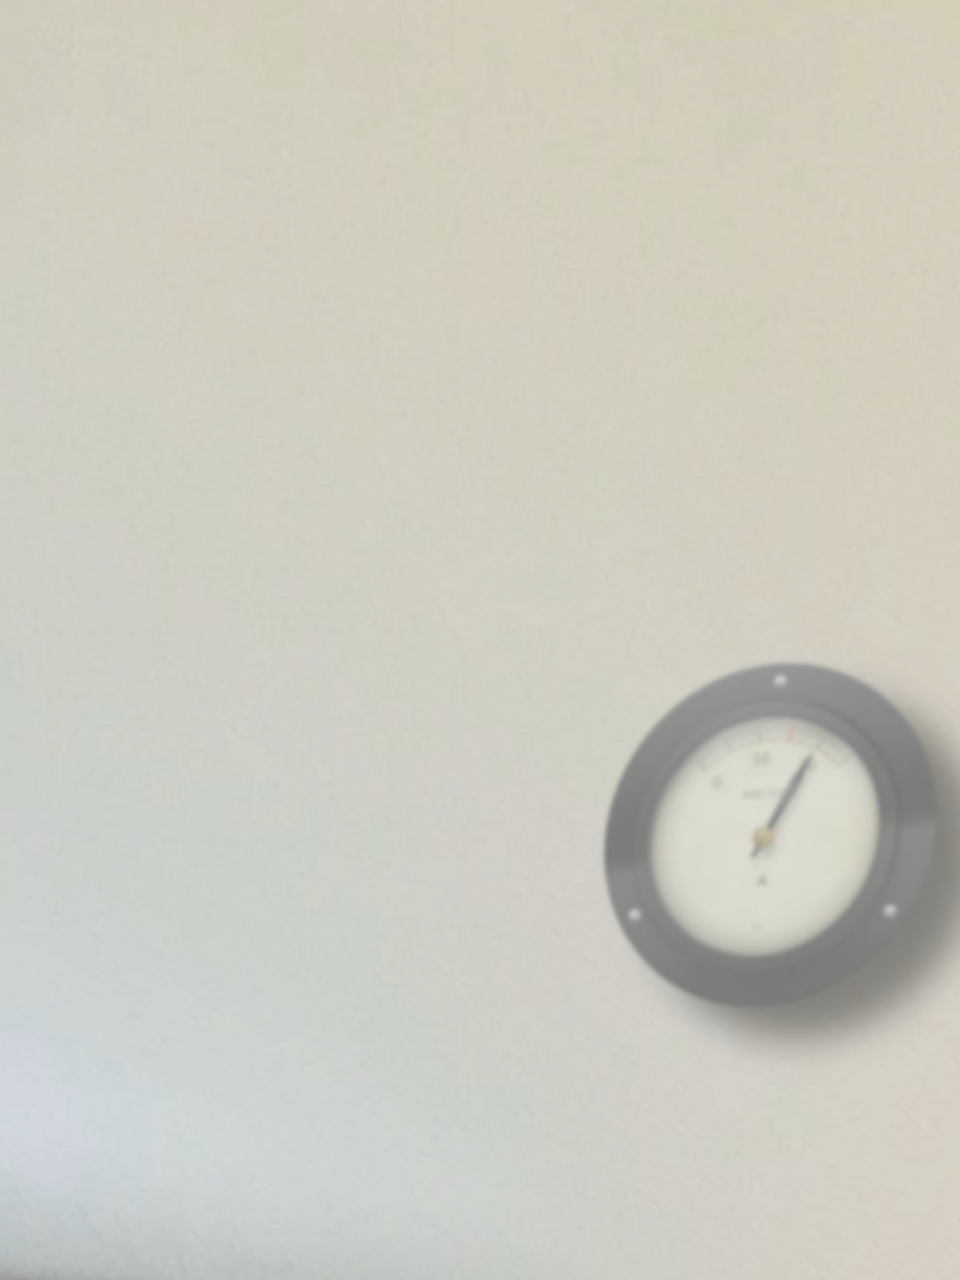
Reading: 20A
